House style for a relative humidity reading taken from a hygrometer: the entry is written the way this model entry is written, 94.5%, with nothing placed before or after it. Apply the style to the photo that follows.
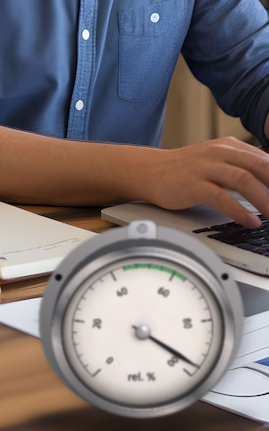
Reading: 96%
